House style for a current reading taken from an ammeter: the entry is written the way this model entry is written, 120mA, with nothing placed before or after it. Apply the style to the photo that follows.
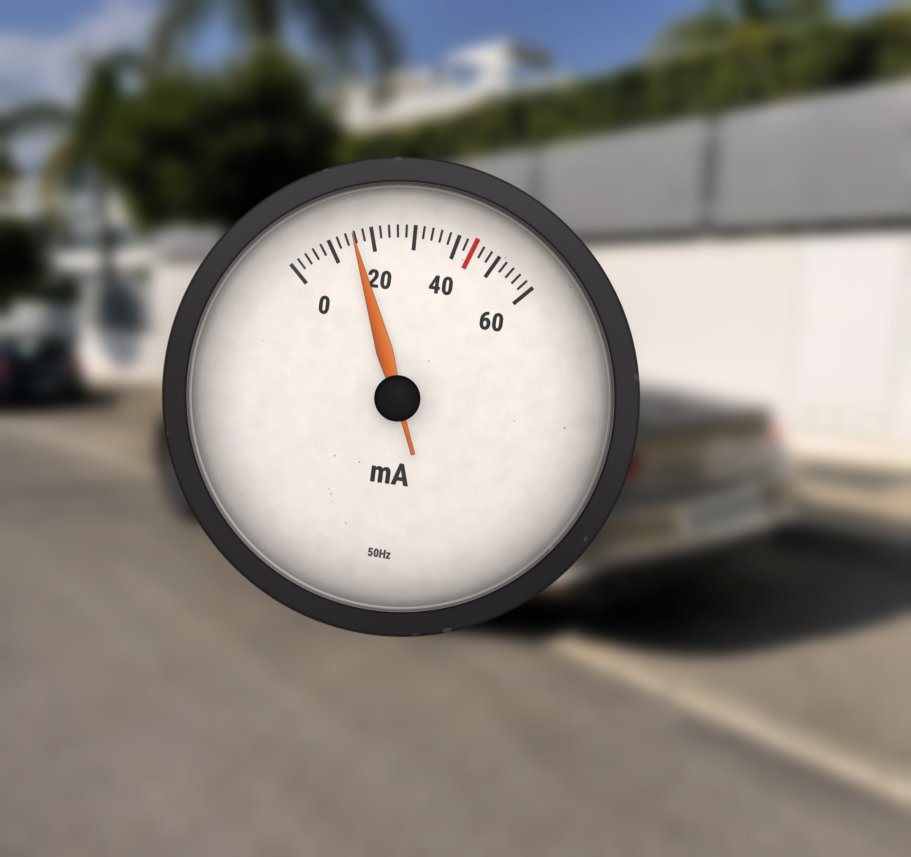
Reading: 16mA
